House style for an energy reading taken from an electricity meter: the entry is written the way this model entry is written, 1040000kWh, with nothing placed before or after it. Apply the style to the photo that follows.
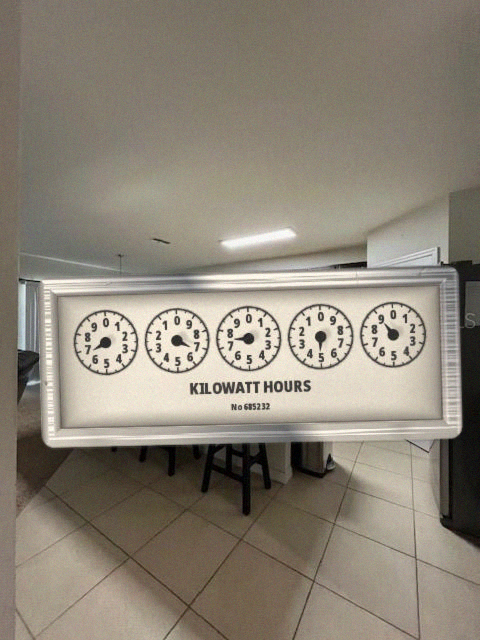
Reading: 66749kWh
